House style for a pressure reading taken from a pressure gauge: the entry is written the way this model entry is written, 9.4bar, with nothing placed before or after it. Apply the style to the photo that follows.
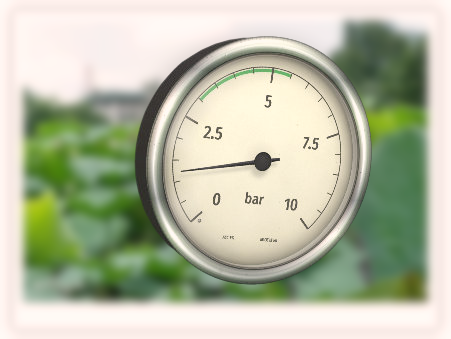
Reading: 1.25bar
